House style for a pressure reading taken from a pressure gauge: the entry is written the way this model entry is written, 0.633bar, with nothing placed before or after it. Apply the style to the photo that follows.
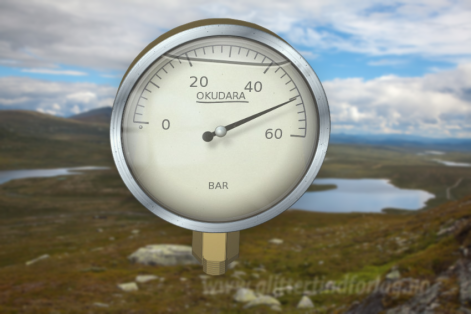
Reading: 50bar
